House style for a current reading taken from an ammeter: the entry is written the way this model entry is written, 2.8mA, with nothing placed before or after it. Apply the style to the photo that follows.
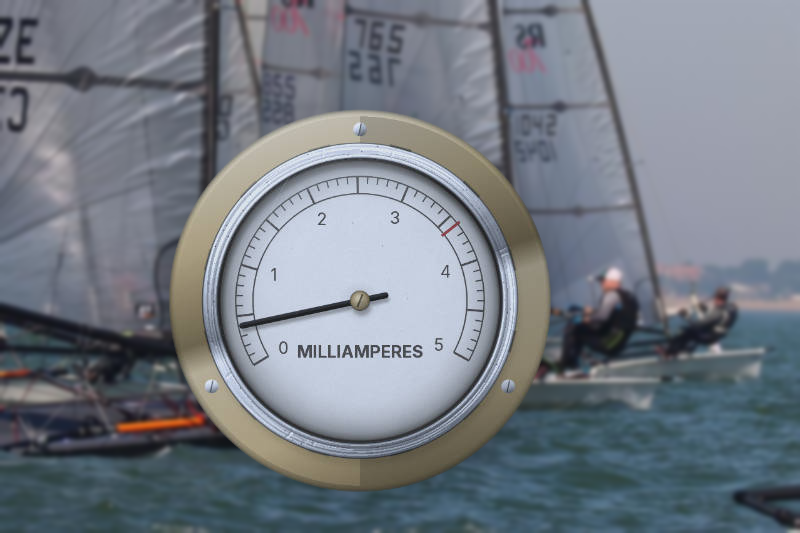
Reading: 0.4mA
